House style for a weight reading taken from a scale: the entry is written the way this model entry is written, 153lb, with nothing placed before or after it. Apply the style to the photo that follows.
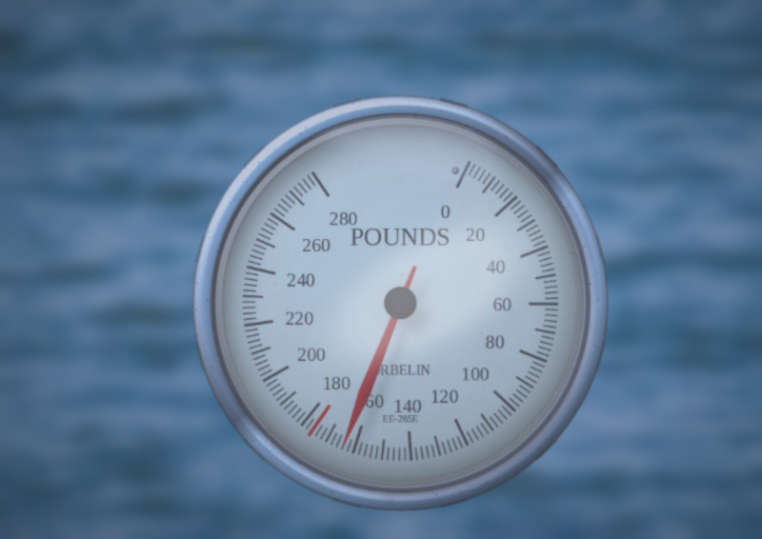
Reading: 164lb
